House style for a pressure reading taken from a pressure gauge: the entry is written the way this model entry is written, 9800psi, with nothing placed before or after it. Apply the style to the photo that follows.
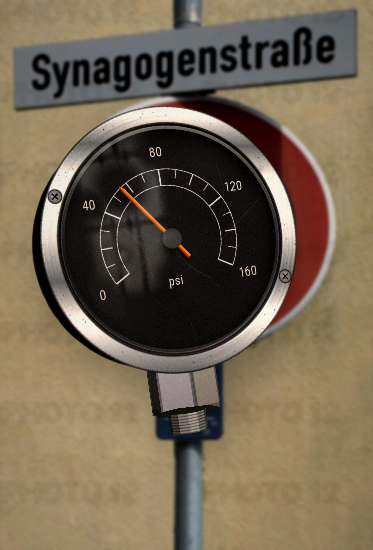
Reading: 55psi
